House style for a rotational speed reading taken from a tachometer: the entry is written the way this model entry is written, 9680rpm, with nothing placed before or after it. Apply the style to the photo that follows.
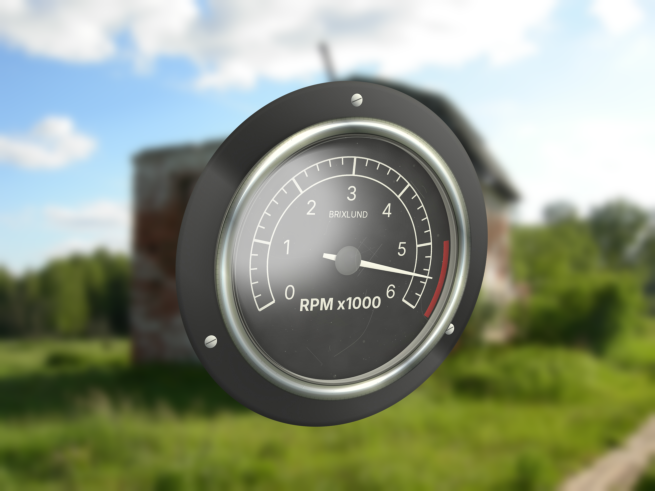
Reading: 5500rpm
